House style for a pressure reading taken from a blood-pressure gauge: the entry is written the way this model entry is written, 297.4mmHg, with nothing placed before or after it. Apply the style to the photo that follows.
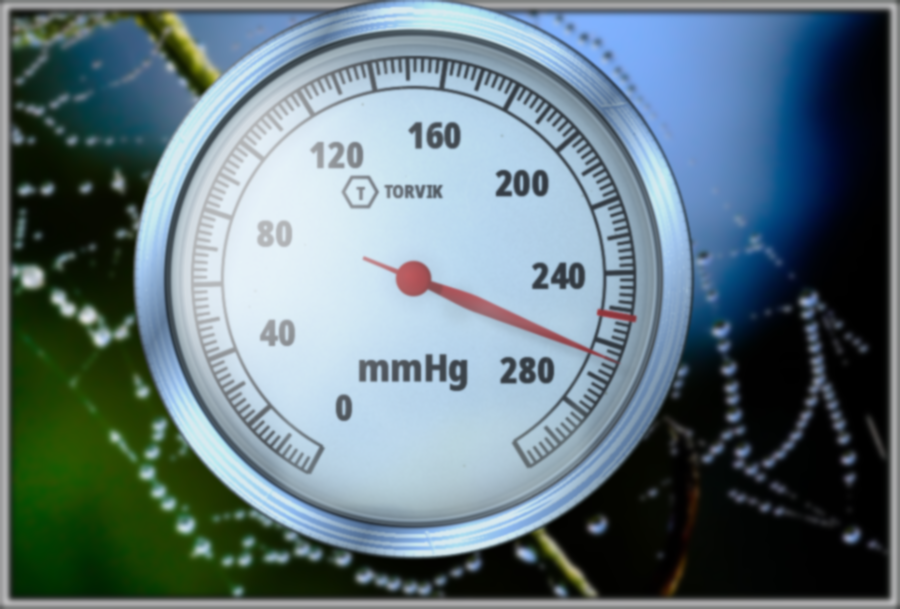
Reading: 264mmHg
